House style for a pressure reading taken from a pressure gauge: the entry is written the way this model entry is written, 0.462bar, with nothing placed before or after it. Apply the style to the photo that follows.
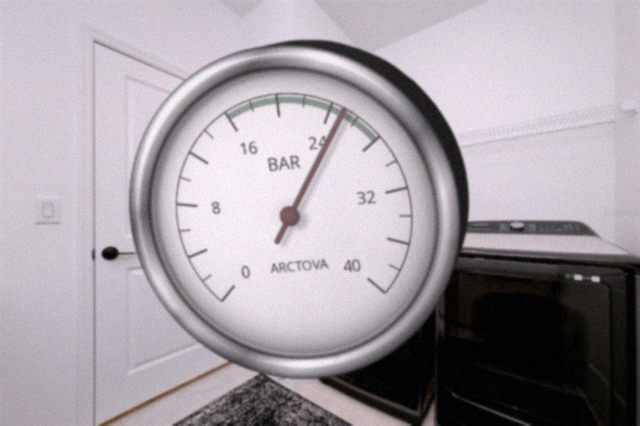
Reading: 25bar
